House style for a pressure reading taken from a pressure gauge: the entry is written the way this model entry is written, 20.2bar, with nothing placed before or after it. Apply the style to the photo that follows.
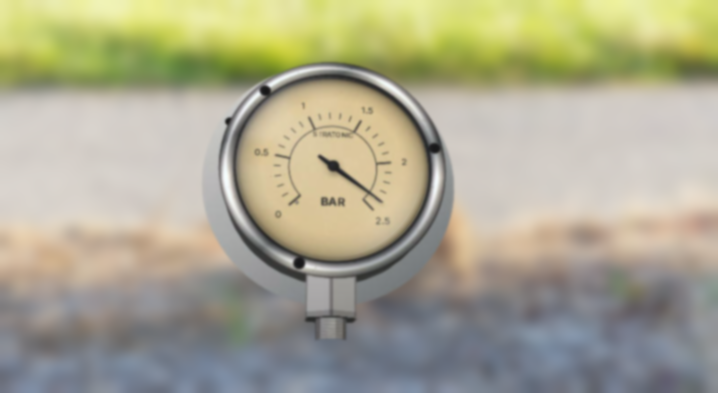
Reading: 2.4bar
